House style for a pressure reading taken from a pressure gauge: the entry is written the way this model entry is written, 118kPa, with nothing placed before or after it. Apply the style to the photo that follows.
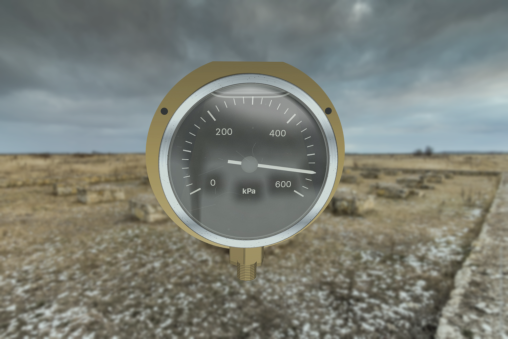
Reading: 540kPa
